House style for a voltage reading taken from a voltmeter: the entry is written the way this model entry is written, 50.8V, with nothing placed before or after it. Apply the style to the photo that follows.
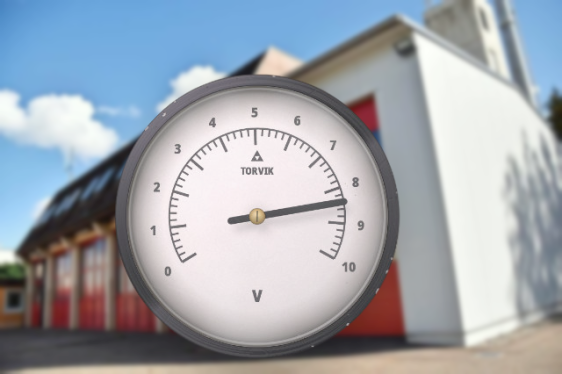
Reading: 8.4V
